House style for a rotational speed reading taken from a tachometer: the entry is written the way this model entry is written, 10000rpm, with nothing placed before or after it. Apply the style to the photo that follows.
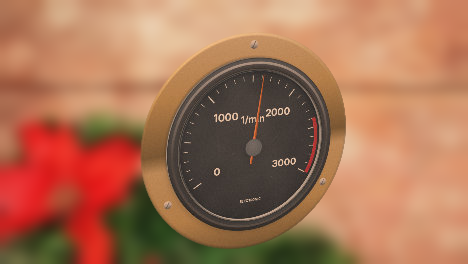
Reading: 1600rpm
